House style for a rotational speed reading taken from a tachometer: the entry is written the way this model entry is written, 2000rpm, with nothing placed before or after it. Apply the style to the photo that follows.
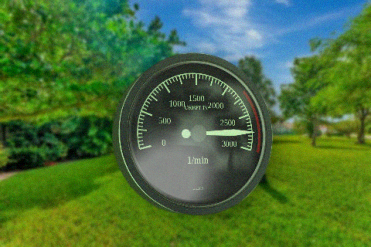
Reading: 2750rpm
